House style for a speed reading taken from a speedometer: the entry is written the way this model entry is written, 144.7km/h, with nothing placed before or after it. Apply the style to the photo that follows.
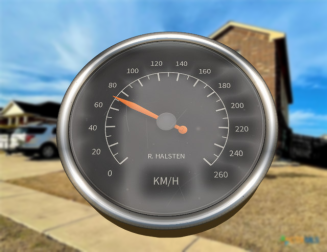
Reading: 70km/h
